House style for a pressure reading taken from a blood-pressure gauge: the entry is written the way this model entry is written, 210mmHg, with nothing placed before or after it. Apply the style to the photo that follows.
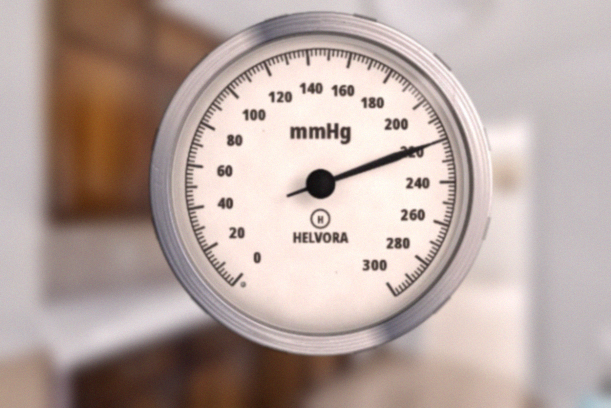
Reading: 220mmHg
